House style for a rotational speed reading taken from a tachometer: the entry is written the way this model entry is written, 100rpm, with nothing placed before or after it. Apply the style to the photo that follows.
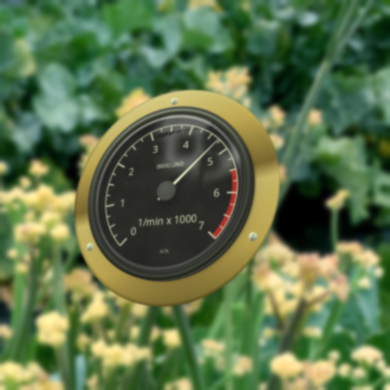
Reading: 4750rpm
